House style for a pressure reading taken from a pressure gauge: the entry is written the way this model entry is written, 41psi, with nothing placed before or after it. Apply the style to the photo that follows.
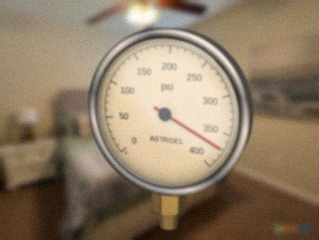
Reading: 370psi
